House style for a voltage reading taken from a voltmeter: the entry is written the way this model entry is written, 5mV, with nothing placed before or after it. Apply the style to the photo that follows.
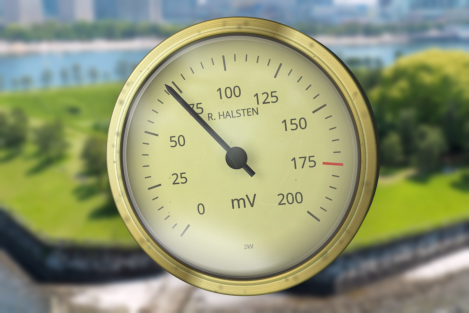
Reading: 72.5mV
